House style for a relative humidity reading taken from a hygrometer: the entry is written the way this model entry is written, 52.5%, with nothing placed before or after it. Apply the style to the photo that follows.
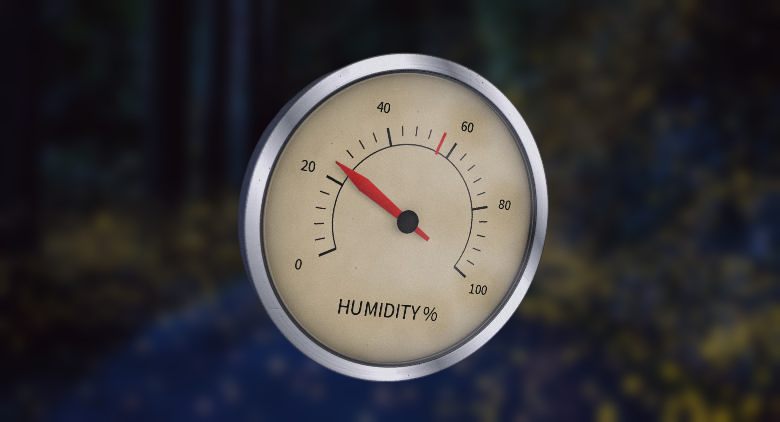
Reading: 24%
